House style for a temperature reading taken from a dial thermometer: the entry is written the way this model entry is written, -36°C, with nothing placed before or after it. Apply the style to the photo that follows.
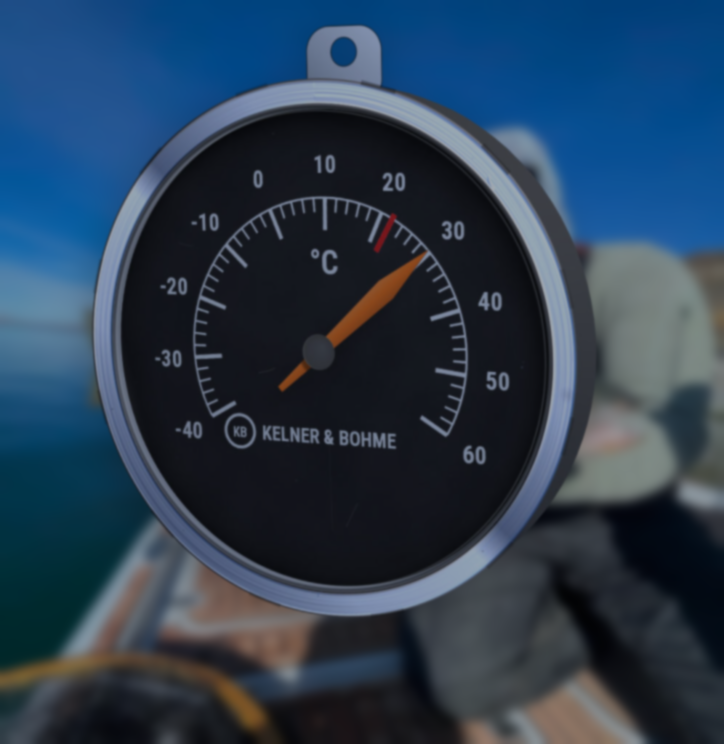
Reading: 30°C
